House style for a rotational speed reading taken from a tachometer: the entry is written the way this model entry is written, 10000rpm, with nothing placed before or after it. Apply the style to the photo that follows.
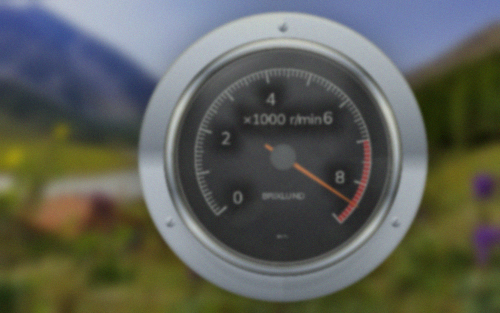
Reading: 8500rpm
